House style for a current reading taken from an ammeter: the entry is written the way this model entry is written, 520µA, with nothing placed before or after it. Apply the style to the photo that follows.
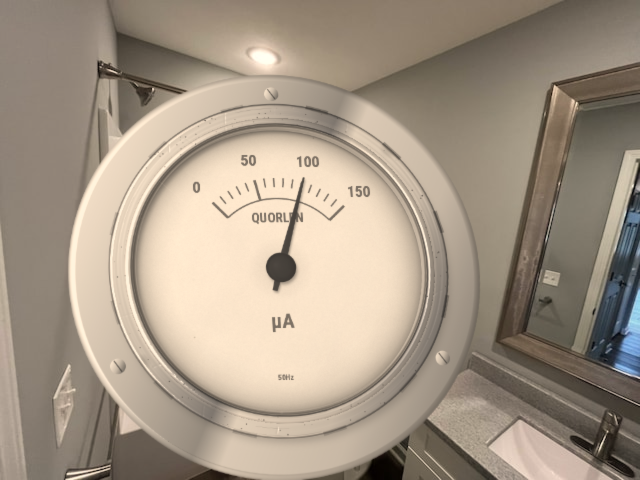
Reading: 100µA
